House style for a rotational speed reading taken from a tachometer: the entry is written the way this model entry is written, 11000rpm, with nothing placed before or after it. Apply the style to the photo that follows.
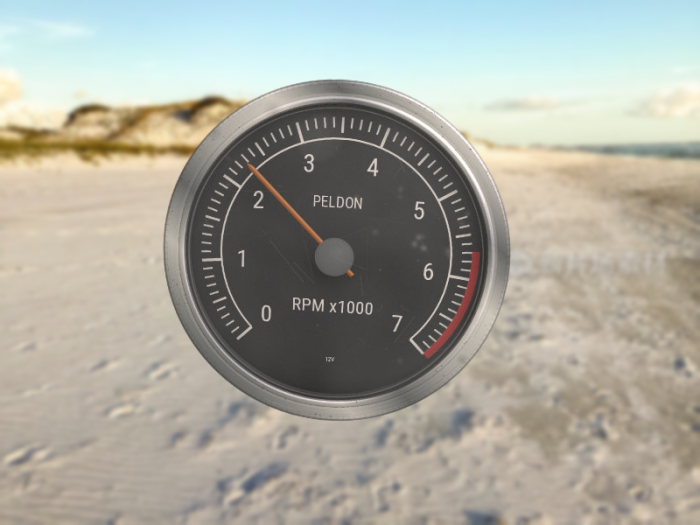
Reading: 2300rpm
